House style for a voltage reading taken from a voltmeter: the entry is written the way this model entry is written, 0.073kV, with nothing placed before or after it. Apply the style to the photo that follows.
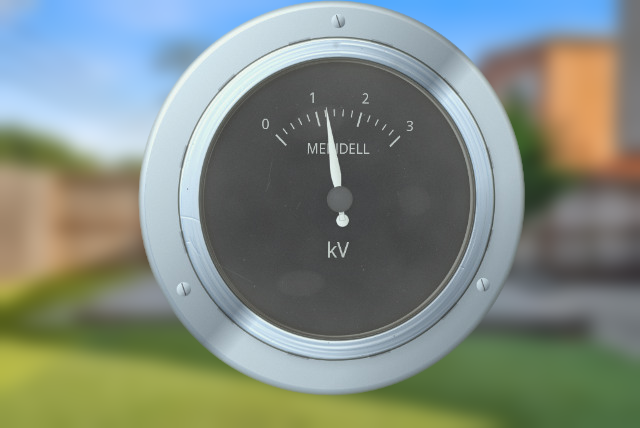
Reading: 1.2kV
